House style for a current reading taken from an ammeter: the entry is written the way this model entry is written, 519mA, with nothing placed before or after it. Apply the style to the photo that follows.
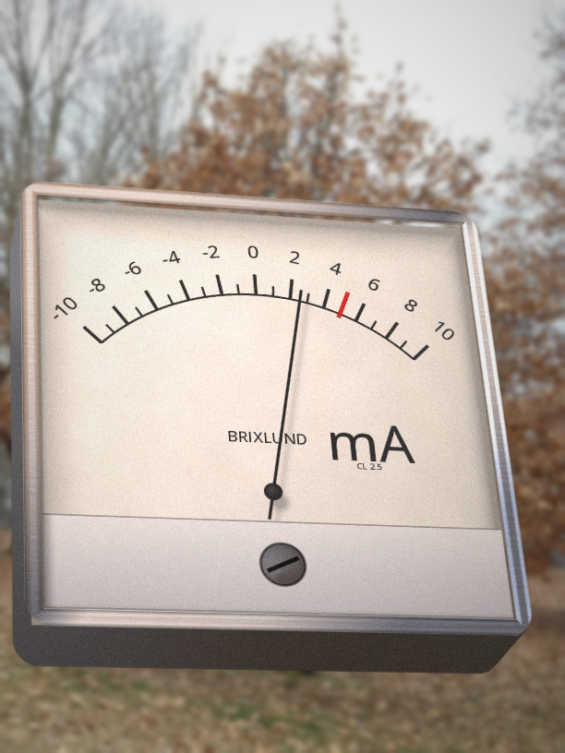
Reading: 2.5mA
